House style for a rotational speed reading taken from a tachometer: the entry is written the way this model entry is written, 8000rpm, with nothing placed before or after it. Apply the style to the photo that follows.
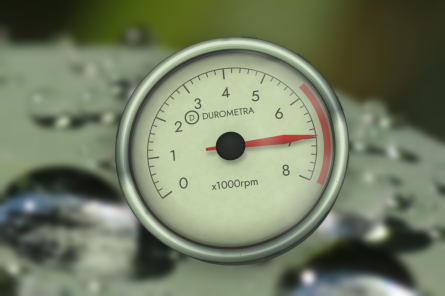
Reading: 7000rpm
